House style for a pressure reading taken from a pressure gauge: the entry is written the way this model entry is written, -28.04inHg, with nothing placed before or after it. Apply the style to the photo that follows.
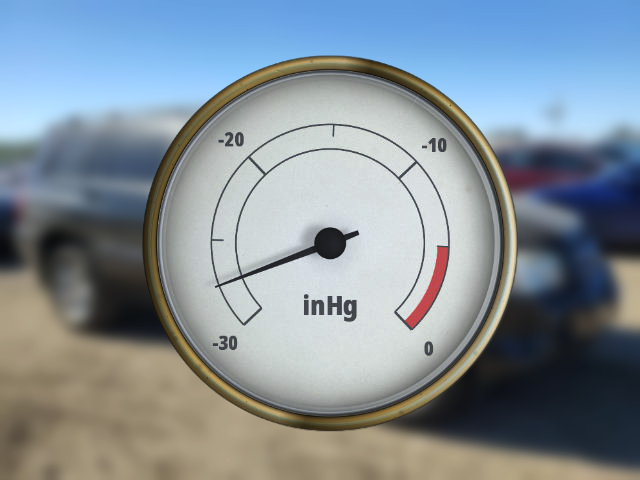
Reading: -27.5inHg
